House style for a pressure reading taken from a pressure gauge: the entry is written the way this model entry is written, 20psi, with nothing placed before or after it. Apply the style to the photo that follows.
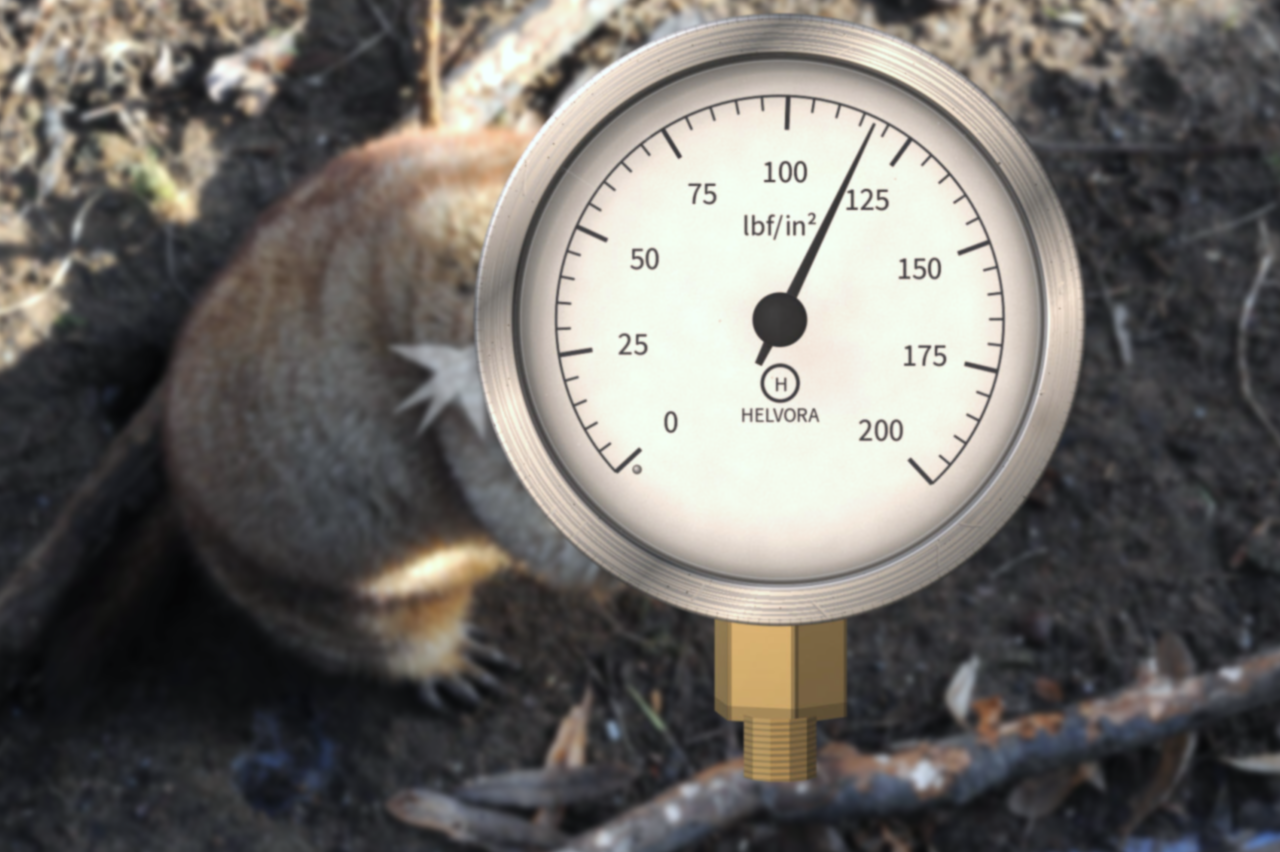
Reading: 117.5psi
